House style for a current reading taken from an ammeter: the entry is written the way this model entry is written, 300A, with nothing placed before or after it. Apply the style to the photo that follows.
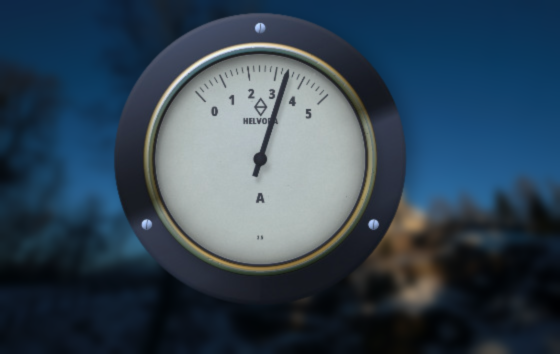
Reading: 3.4A
